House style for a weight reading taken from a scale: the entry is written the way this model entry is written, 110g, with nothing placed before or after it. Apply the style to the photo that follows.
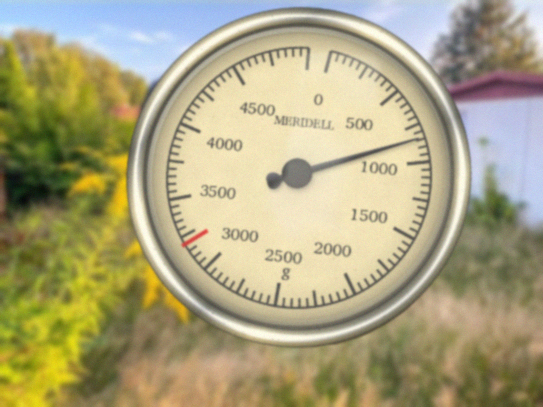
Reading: 850g
